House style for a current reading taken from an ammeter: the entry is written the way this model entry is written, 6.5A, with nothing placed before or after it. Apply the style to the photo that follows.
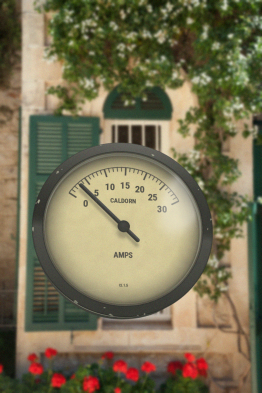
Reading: 3A
